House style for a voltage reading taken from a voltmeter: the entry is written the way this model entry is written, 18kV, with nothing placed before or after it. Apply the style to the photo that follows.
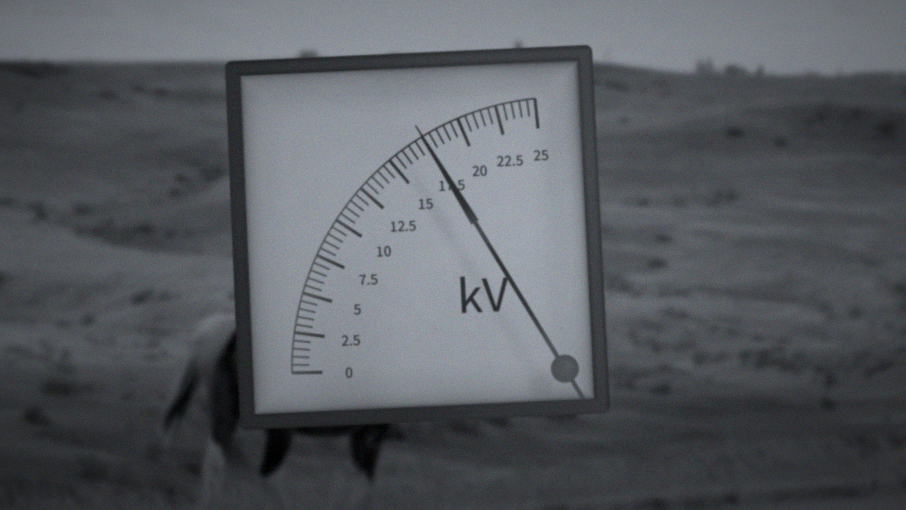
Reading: 17.5kV
